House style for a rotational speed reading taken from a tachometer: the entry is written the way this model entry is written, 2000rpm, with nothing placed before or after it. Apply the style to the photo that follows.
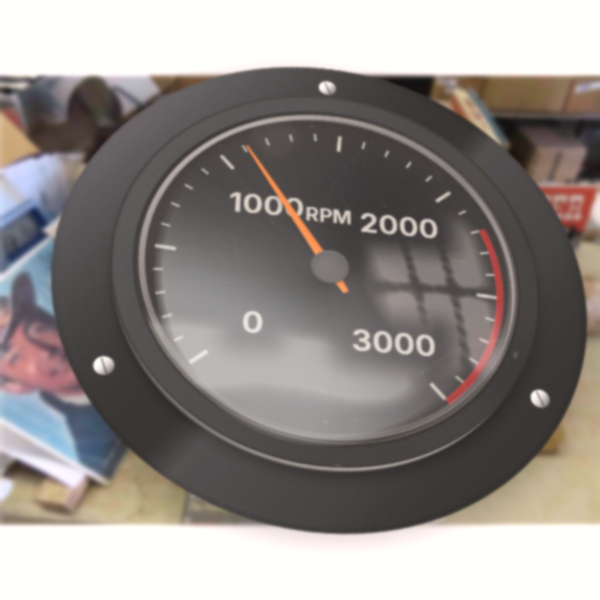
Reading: 1100rpm
